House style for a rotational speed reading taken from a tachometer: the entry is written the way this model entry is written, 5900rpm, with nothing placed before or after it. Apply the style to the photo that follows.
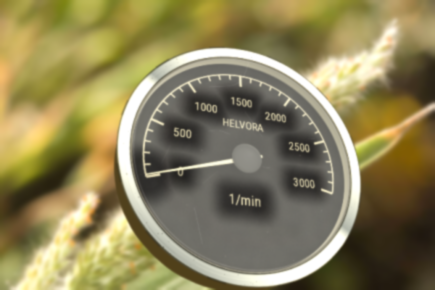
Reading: 0rpm
